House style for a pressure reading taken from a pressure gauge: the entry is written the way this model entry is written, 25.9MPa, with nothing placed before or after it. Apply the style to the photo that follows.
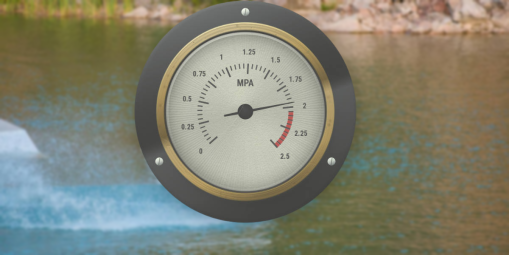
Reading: 1.95MPa
